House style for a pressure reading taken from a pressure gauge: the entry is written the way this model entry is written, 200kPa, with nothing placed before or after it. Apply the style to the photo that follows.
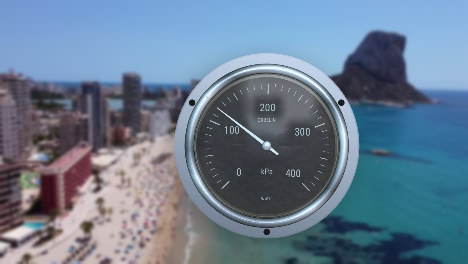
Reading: 120kPa
